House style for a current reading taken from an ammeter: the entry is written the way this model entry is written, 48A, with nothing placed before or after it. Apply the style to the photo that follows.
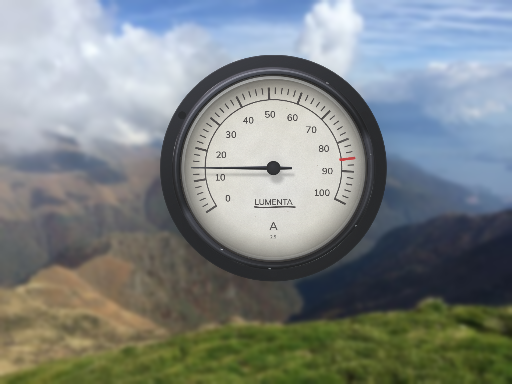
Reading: 14A
